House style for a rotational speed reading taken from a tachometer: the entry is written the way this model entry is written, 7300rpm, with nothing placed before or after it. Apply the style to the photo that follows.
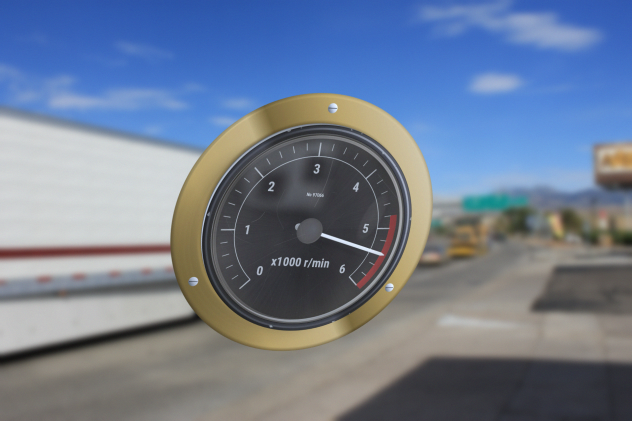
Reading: 5400rpm
